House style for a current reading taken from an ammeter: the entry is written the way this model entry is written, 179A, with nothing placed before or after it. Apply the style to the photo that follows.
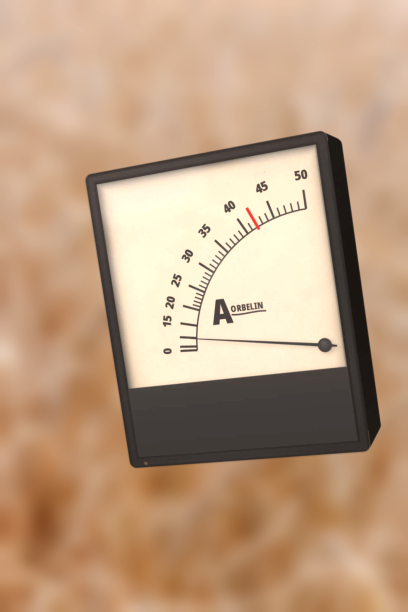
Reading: 10A
